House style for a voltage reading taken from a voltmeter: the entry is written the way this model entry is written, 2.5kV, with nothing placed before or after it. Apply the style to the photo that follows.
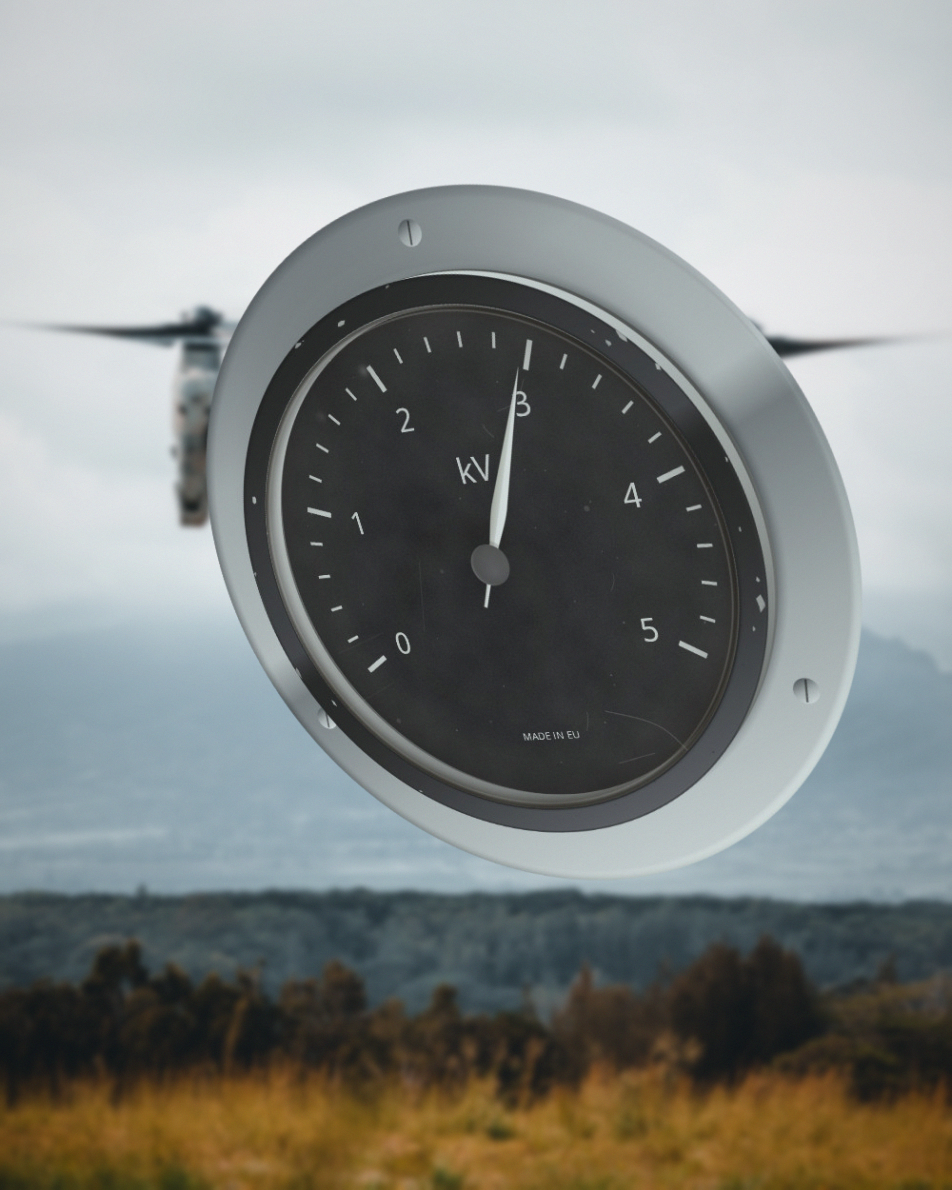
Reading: 3kV
